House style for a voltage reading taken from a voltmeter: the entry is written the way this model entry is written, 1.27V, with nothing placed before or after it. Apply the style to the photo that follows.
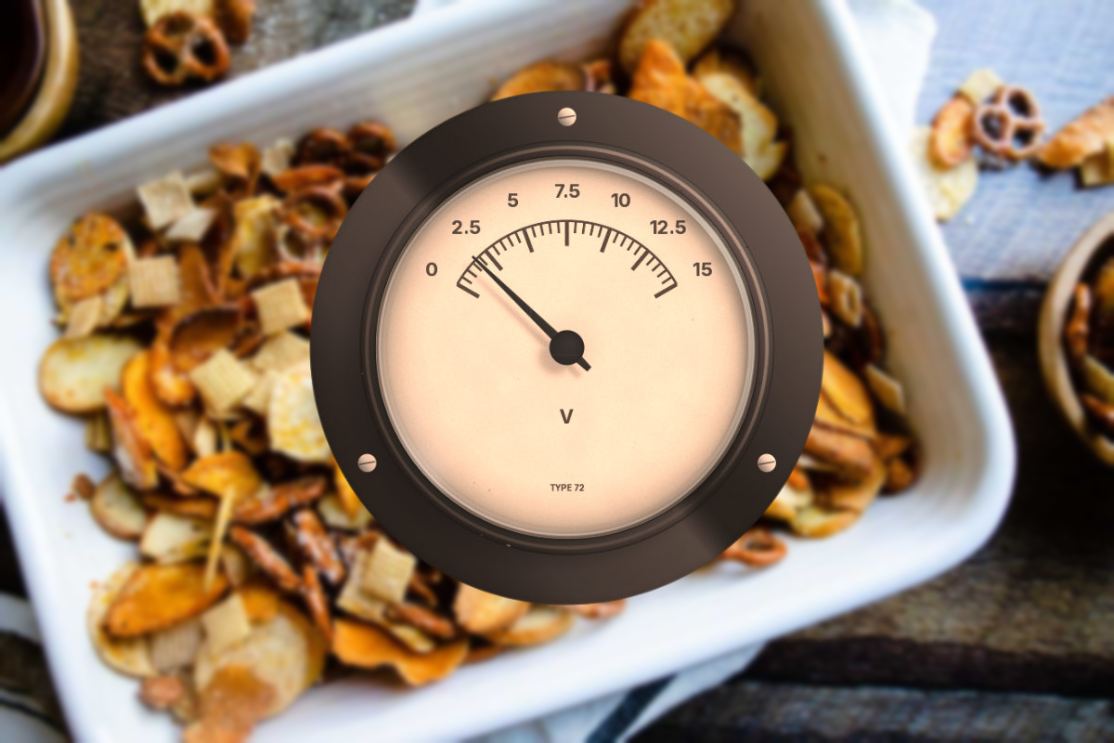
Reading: 1.75V
